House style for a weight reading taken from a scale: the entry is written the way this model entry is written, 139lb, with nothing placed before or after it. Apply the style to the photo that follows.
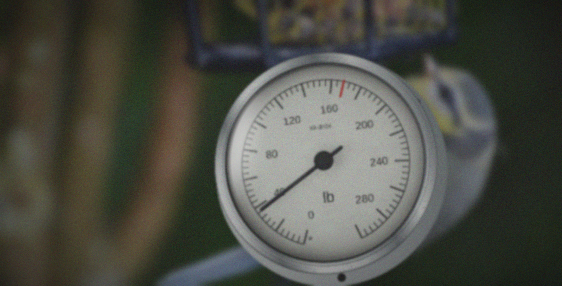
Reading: 36lb
